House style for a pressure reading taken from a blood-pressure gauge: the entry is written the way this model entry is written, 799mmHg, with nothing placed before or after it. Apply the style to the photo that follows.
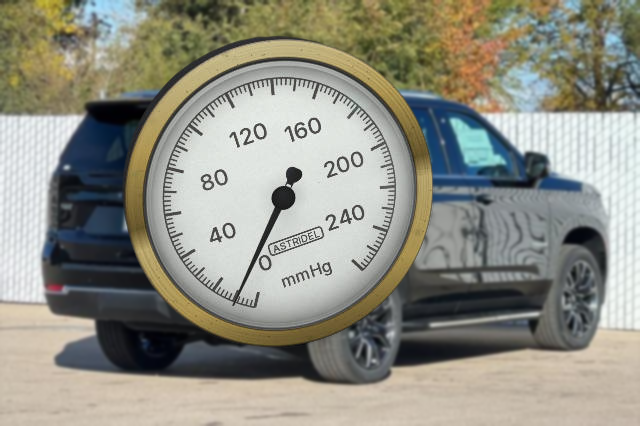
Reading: 10mmHg
